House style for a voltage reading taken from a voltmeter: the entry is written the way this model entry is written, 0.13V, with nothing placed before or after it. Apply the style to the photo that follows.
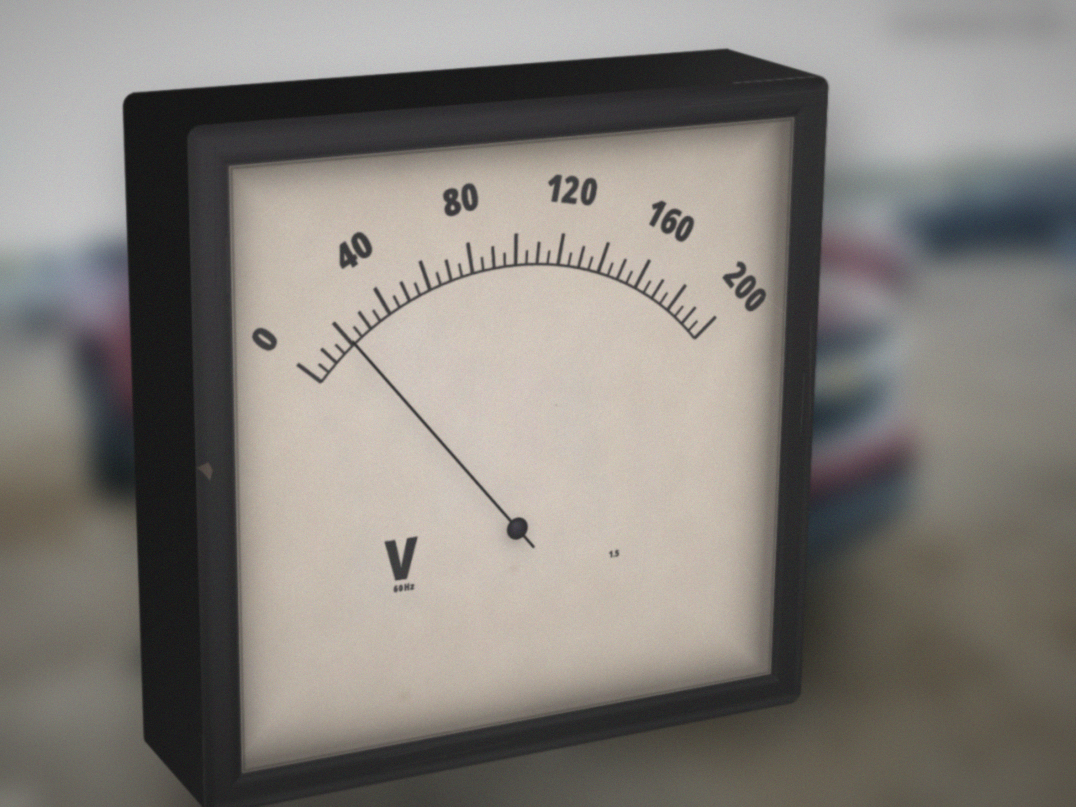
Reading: 20V
